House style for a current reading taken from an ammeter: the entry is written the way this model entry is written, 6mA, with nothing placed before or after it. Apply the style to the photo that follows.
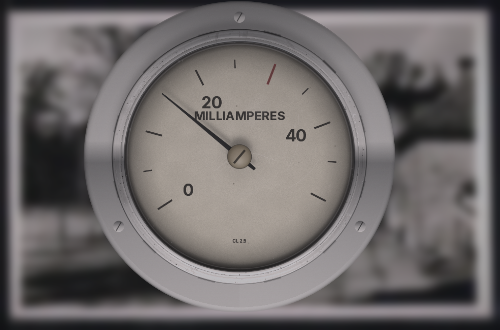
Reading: 15mA
